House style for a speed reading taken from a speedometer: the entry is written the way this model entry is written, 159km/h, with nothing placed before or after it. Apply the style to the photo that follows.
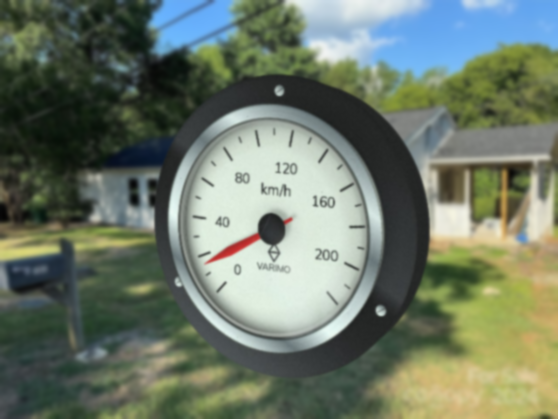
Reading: 15km/h
